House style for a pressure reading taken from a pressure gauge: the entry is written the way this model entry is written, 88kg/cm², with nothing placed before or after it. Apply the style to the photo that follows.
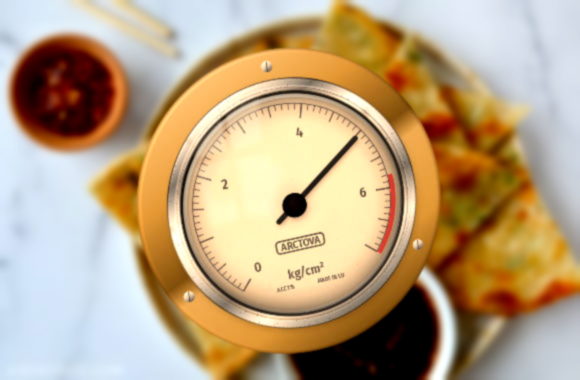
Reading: 5kg/cm²
